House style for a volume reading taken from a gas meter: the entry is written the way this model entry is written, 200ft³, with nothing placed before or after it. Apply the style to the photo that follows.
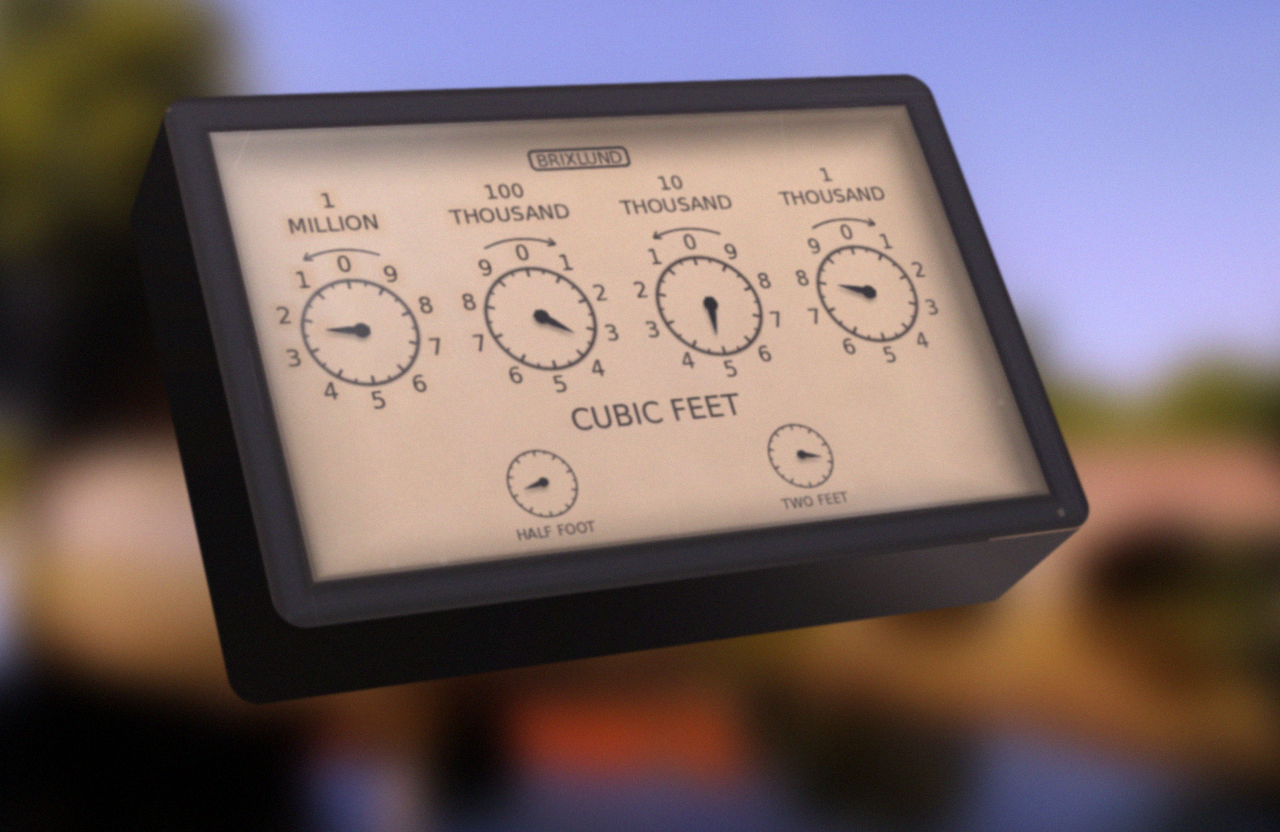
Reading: 234800ft³
